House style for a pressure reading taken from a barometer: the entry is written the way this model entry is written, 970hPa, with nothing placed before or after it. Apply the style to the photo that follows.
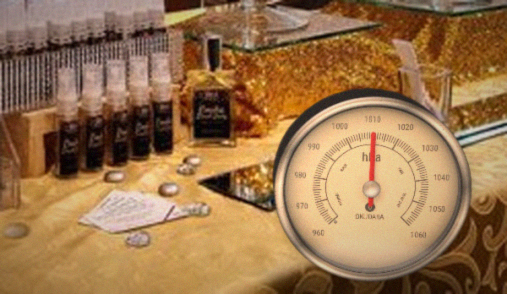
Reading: 1010hPa
